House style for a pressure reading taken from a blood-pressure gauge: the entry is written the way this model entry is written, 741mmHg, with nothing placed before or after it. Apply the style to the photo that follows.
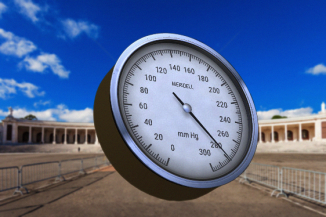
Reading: 280mmHg
